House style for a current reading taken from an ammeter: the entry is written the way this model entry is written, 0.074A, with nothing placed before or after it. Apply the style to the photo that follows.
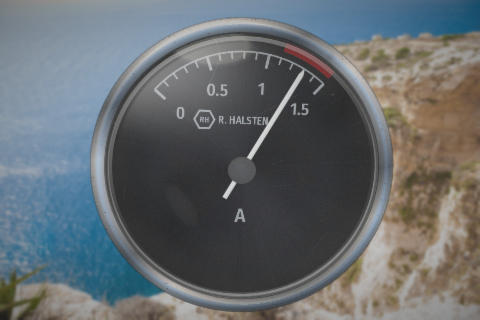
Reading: 1.3A
